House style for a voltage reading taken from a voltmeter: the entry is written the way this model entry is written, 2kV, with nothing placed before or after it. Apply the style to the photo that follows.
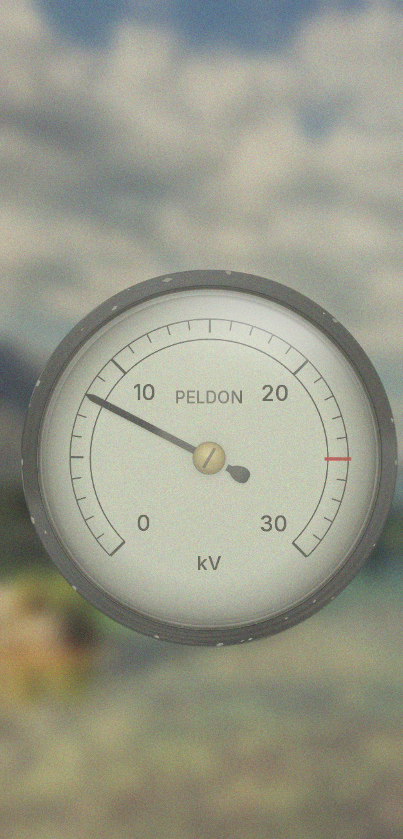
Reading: 8kV
